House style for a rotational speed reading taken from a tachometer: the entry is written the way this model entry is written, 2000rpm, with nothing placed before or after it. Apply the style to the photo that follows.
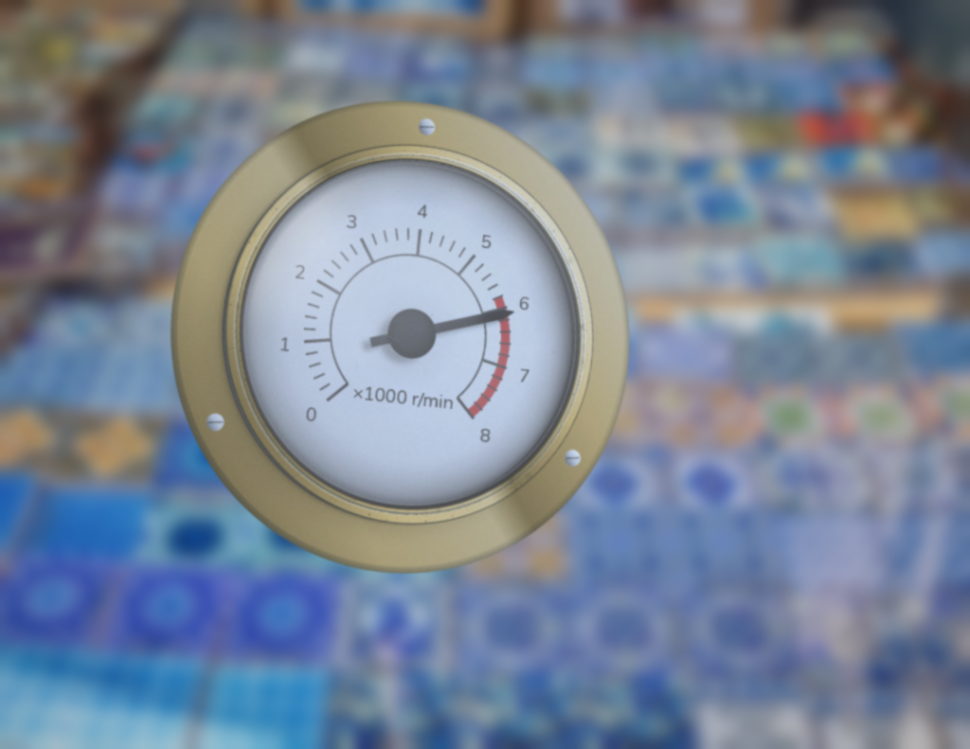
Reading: 6100rpm
